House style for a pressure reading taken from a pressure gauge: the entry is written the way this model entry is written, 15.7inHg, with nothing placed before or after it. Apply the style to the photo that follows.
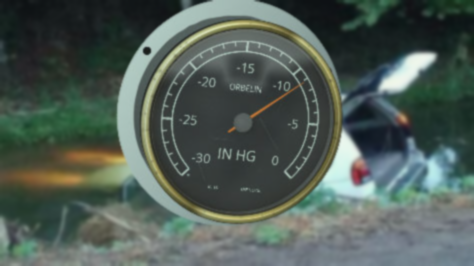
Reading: -9inHg
